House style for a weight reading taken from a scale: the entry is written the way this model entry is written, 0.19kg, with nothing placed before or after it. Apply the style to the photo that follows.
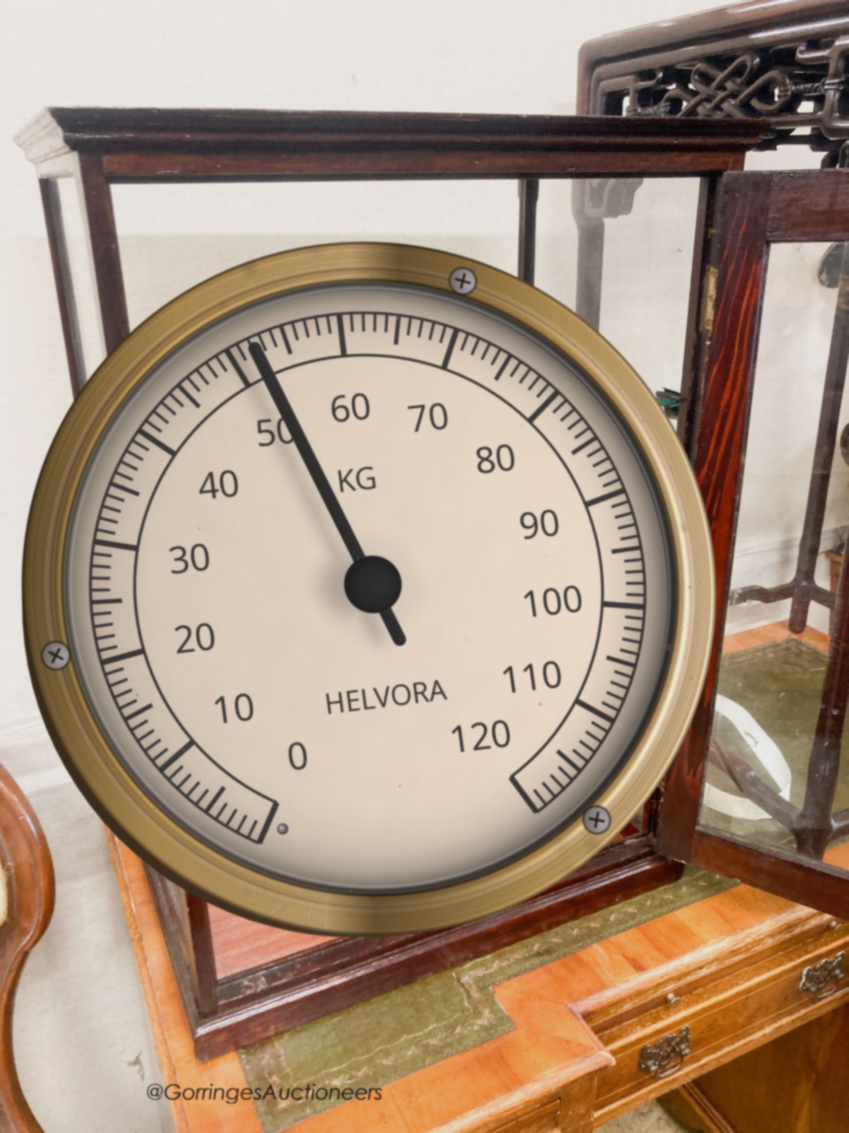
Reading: 52kg
